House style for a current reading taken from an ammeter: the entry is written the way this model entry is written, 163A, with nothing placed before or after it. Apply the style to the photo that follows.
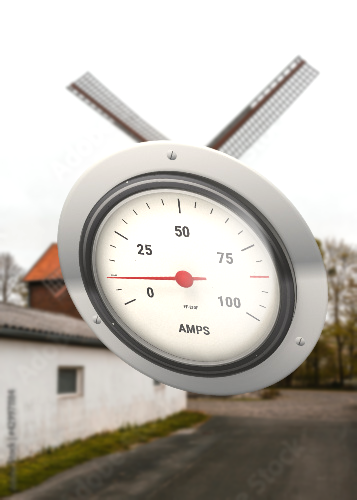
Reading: 10A
